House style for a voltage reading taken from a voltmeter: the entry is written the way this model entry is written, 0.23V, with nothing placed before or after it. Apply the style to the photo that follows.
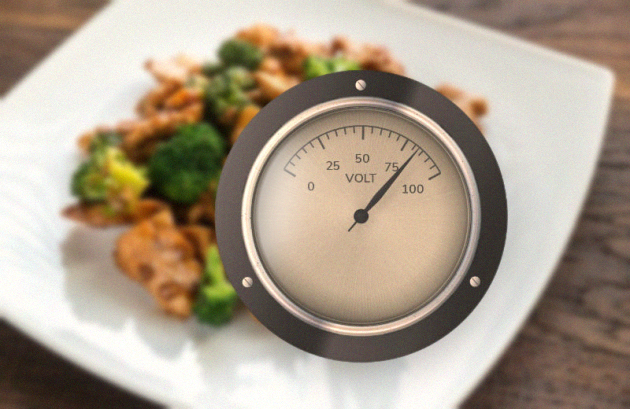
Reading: 82.5V
